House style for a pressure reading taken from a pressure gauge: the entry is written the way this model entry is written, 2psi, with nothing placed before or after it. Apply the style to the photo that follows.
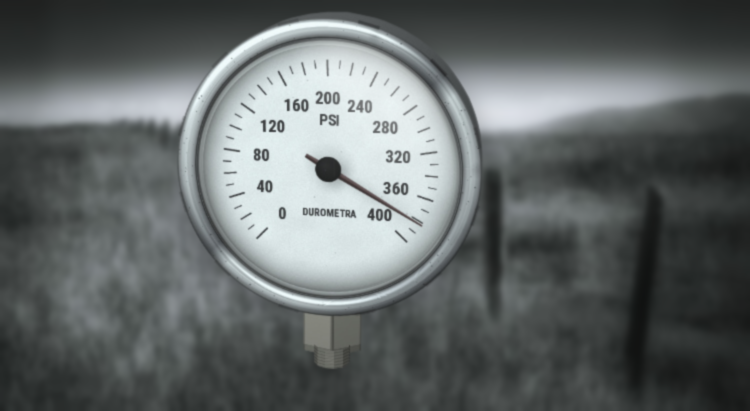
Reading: 380psi
